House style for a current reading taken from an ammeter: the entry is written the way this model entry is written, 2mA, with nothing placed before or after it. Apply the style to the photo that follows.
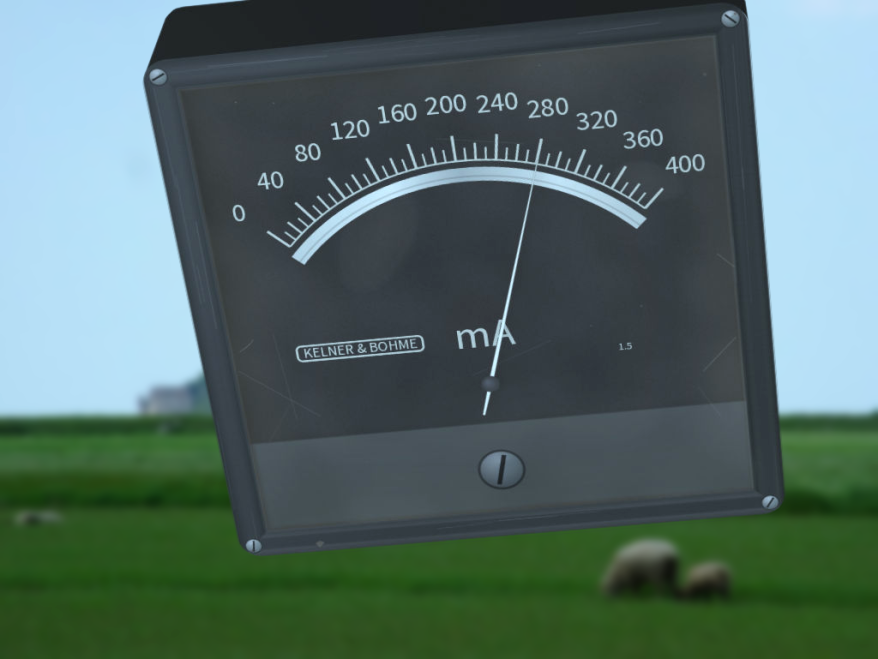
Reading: 280mA
